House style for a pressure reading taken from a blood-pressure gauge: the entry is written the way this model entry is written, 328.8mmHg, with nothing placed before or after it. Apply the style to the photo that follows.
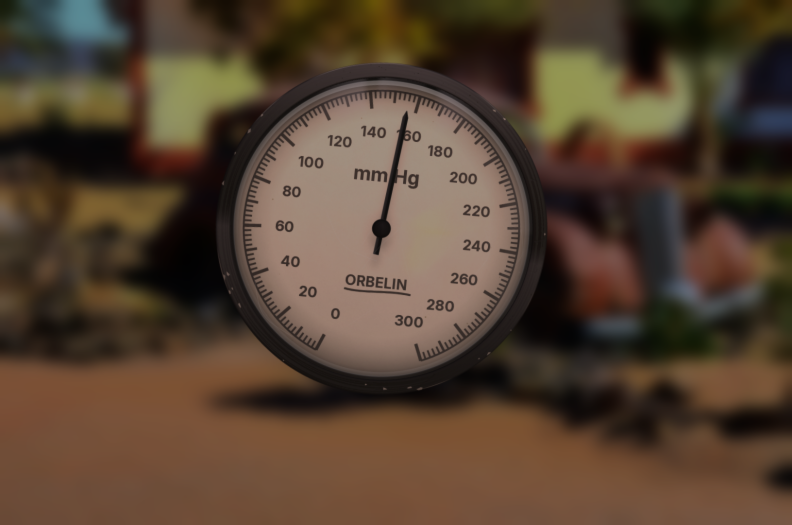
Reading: 156mmHg
